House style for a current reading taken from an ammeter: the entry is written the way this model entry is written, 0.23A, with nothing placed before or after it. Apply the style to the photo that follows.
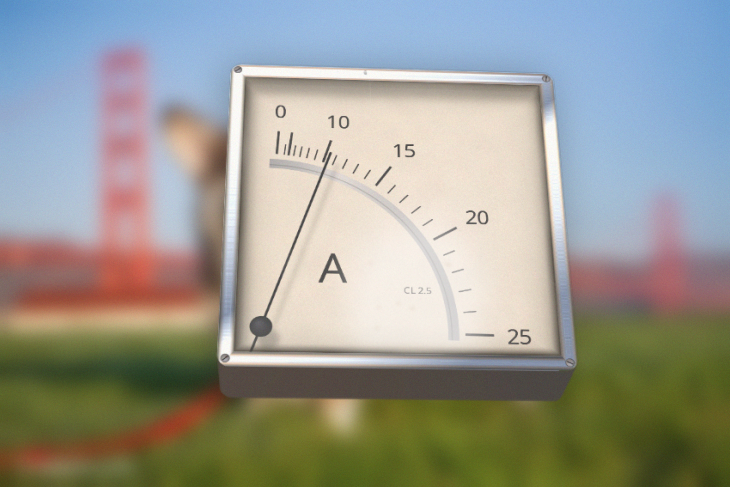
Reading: 10.5A
